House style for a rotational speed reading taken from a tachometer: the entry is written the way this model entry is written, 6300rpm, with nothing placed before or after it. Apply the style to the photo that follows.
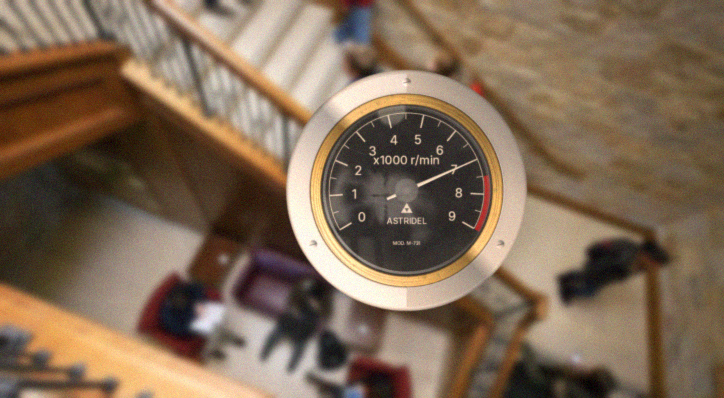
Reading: 7000rpm
